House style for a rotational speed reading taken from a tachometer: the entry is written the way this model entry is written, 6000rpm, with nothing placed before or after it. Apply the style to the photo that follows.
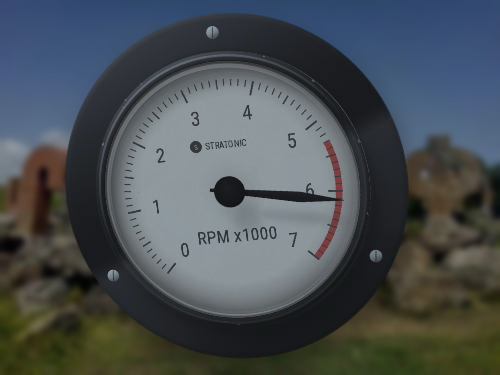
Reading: 6100rpm
